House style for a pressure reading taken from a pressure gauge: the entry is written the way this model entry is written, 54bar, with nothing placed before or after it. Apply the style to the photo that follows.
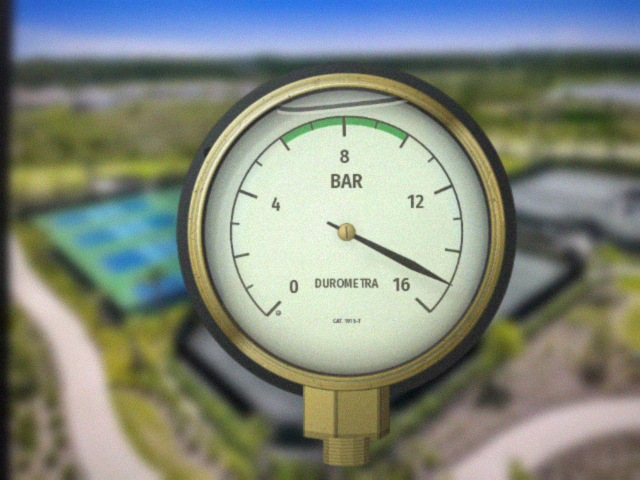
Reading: 15bar
